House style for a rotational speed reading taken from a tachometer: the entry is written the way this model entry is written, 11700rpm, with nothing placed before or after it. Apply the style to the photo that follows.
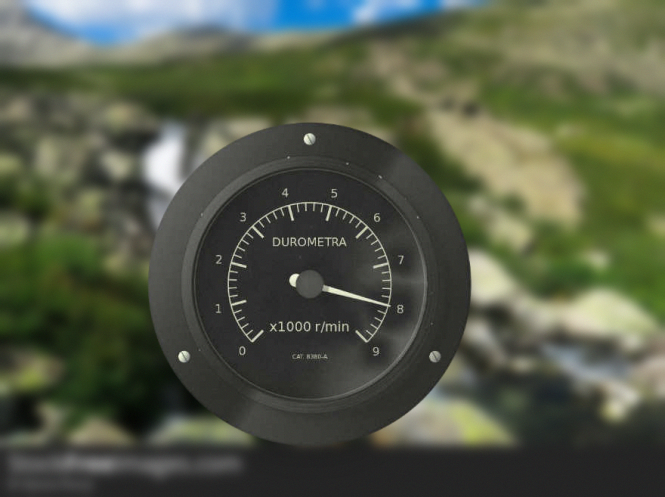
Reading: 8000rpm
